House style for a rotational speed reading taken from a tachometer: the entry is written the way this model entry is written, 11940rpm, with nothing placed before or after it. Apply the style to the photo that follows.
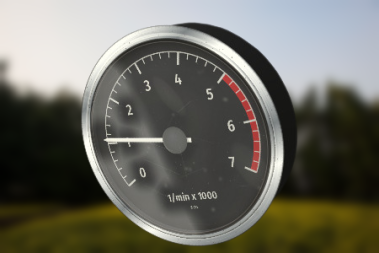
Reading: 1100rpm
